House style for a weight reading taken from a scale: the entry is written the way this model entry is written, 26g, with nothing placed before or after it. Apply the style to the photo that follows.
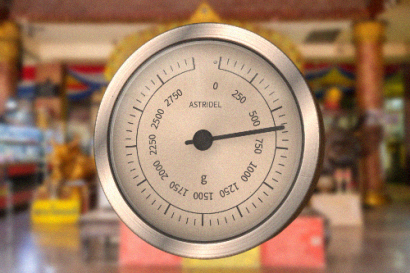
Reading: 625g
